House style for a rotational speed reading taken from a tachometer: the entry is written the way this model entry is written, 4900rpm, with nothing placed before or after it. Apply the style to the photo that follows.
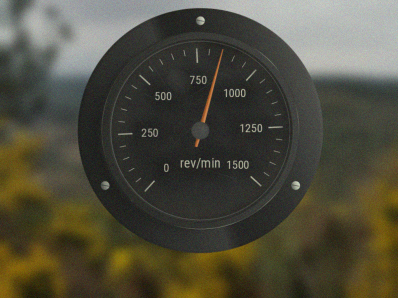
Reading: 850rpm
